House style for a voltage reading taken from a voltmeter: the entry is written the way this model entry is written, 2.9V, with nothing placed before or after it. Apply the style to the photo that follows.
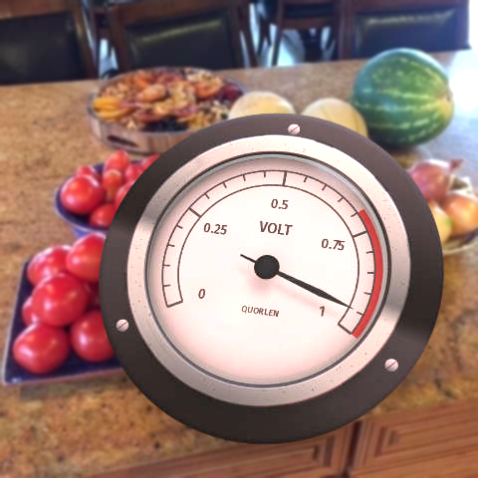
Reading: 0.95V
